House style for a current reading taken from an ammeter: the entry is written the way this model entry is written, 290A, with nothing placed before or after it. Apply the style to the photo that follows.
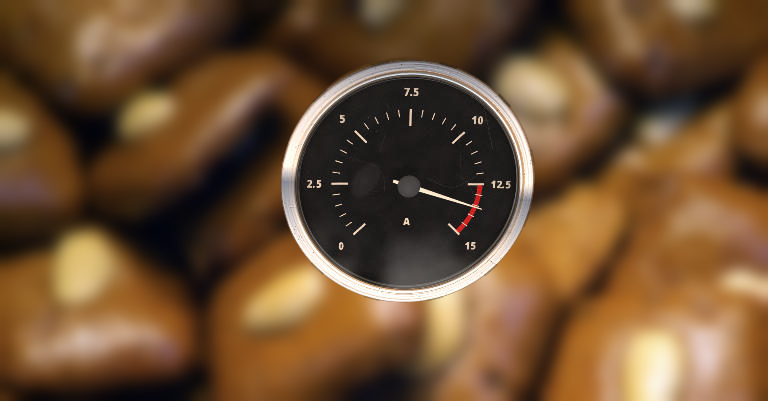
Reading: 13.5A
